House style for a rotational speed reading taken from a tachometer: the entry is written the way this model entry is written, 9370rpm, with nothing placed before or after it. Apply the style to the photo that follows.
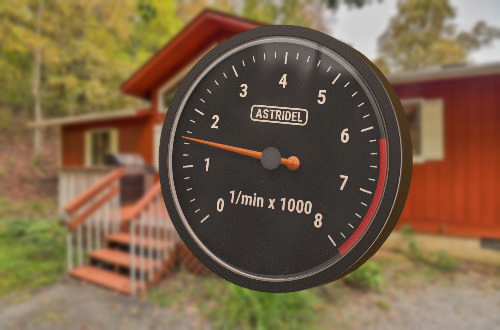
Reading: 1500rpm
